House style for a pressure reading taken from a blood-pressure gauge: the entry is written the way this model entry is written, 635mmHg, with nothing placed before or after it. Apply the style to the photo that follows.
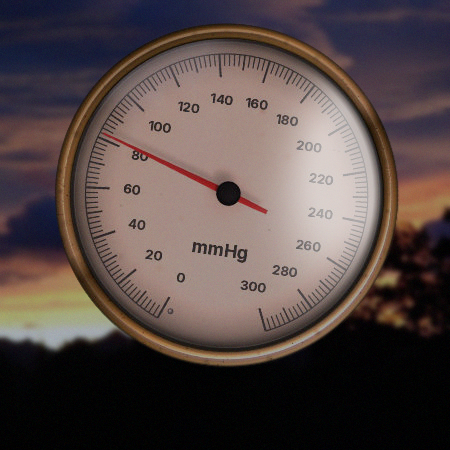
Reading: 82mmHg
